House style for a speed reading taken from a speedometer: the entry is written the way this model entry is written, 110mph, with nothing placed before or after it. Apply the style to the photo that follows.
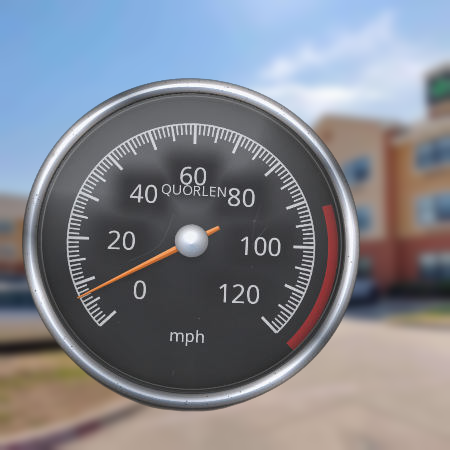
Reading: 7mph
